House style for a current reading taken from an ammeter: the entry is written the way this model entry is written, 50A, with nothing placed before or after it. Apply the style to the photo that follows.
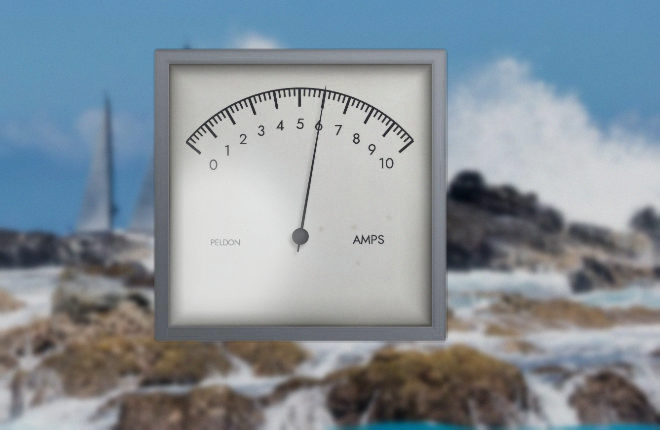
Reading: 6A
